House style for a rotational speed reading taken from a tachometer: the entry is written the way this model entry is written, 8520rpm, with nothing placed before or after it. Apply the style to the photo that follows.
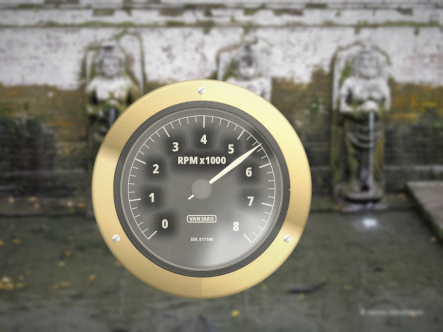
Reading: 5500rpm
